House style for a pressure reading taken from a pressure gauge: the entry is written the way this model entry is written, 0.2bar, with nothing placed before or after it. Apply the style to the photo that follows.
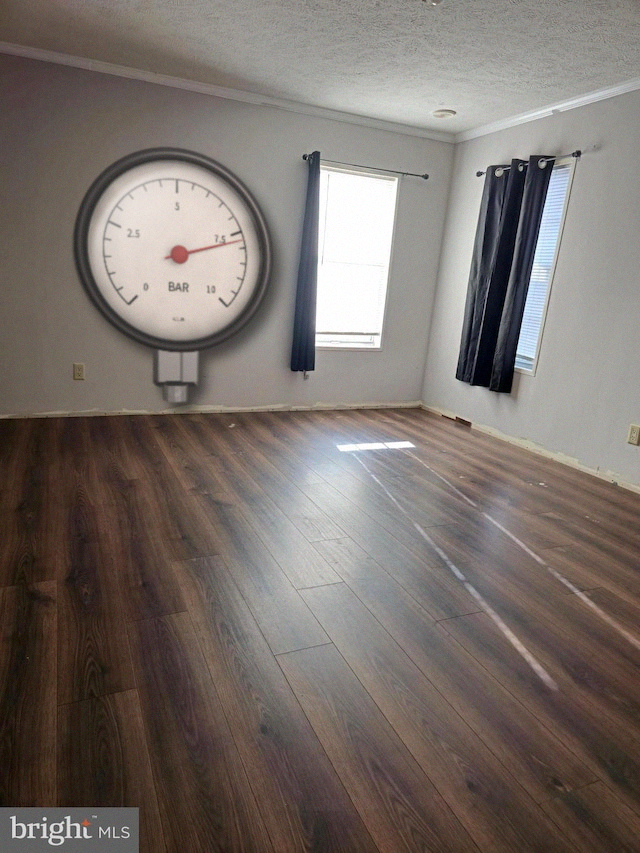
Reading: 7.75bar
